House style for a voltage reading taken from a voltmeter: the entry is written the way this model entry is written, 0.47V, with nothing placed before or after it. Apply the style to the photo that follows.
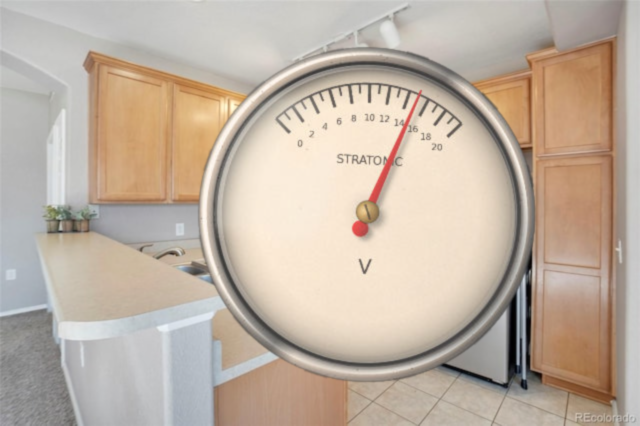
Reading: 15V
